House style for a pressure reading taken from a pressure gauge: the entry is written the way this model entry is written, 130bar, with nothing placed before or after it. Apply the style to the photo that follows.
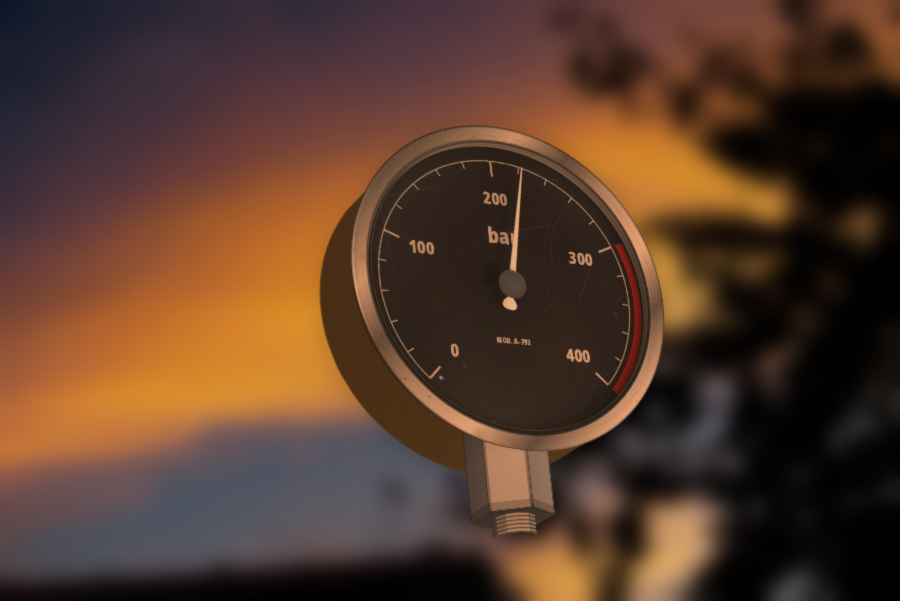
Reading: 220bar
